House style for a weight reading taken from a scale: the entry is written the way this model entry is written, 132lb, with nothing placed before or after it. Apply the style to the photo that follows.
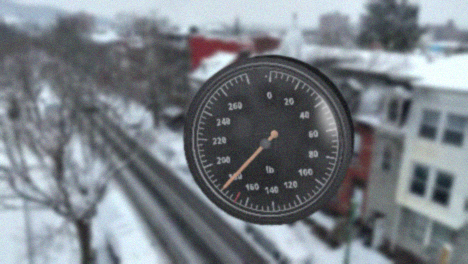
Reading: 180lb
